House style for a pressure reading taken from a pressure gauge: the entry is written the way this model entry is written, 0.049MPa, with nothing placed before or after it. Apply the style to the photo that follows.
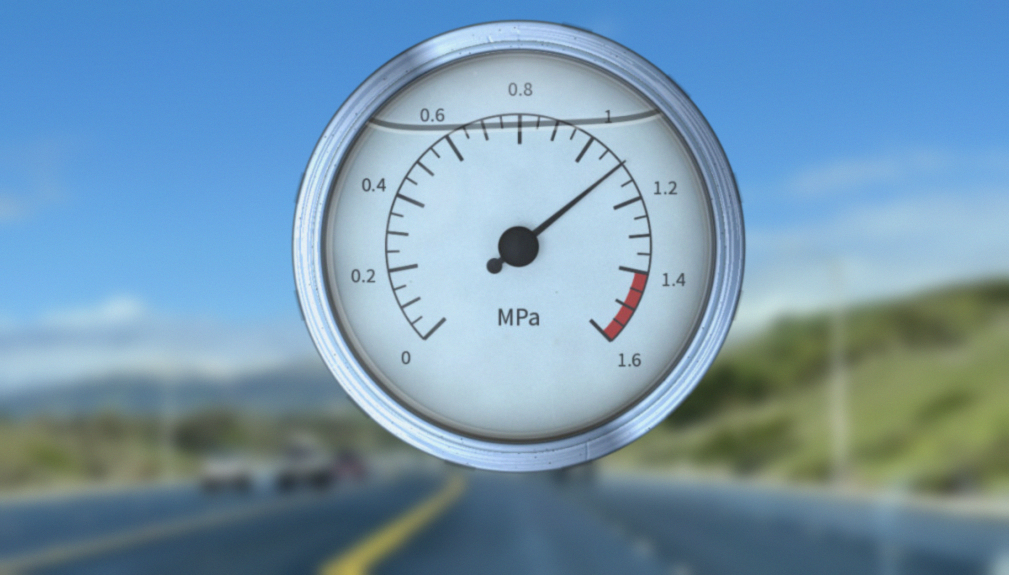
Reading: 1.1MPa
